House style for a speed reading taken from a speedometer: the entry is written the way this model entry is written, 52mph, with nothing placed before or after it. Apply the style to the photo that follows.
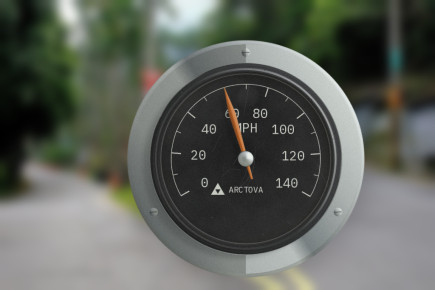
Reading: 60mph
